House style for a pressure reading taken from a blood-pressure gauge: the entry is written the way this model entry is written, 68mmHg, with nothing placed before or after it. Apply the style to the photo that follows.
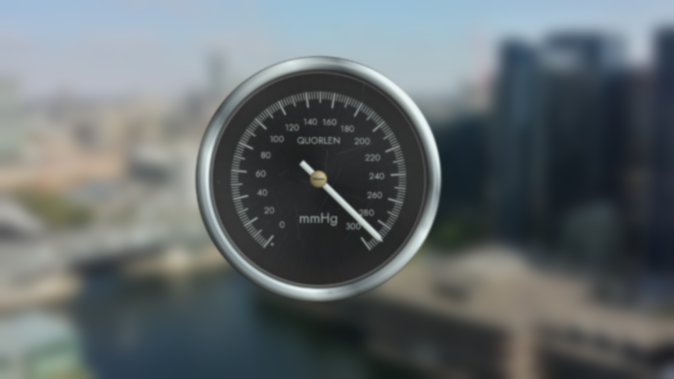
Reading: 290mmHg
